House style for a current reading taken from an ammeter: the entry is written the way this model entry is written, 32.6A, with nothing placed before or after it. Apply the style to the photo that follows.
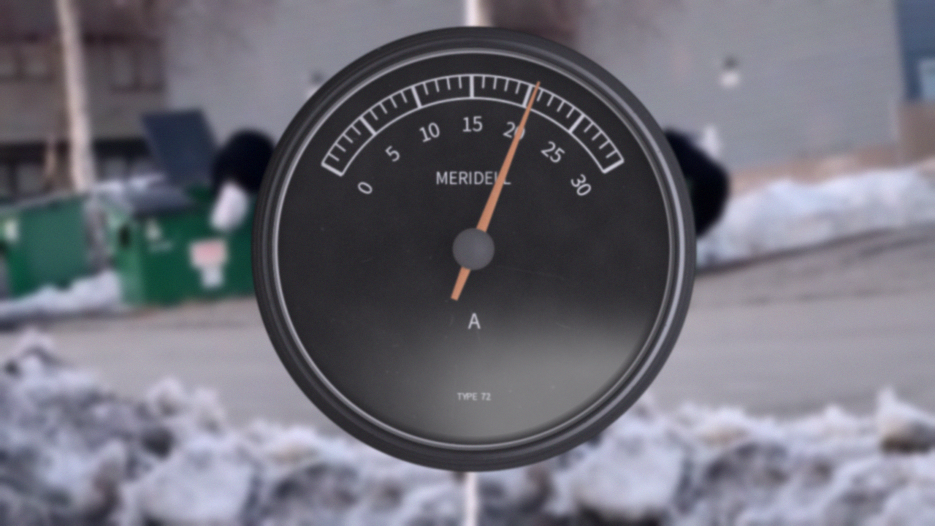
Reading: 20.5A
